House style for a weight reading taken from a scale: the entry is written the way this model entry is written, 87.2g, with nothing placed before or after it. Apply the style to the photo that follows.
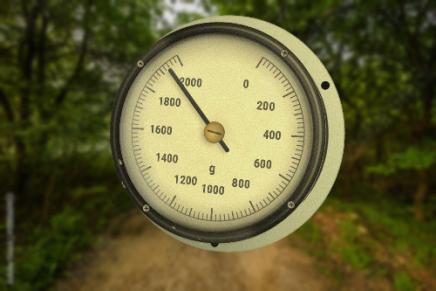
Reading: 1940g
